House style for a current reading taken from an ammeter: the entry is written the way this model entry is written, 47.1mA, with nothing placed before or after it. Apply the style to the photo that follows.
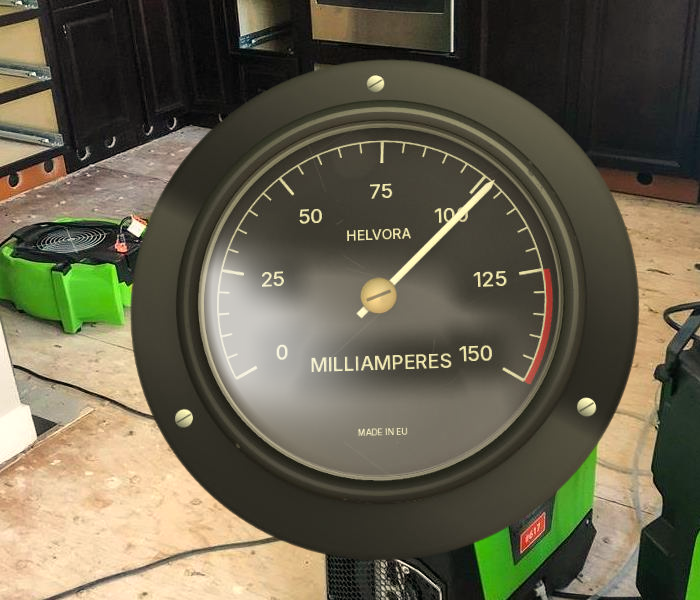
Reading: 102.5mA
